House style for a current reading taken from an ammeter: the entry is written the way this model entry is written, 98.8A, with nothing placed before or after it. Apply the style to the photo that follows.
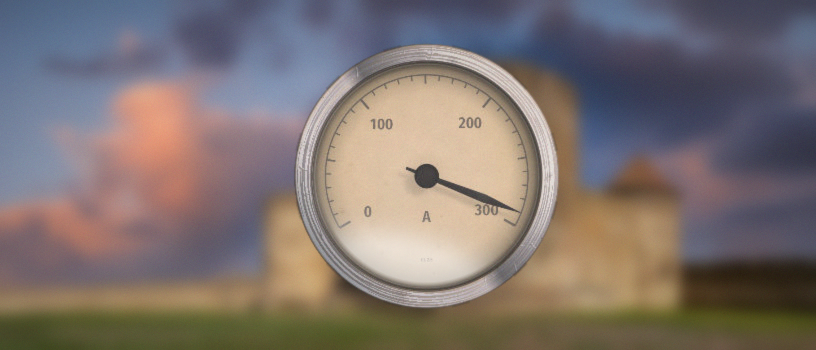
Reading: 290A
